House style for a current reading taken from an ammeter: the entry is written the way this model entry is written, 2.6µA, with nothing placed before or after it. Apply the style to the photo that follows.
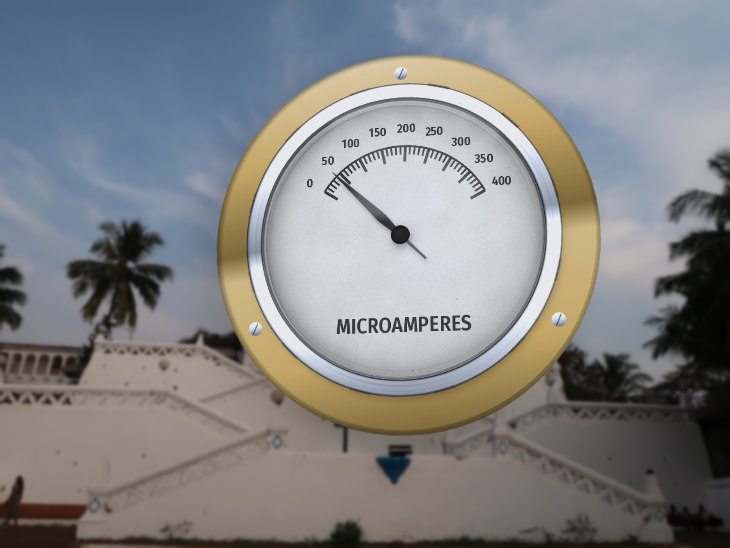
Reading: 40µA
